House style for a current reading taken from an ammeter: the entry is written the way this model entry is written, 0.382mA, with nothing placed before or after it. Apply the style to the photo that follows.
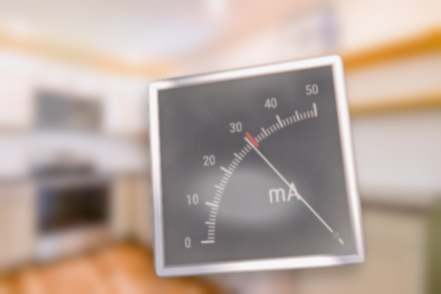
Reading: 30mA
